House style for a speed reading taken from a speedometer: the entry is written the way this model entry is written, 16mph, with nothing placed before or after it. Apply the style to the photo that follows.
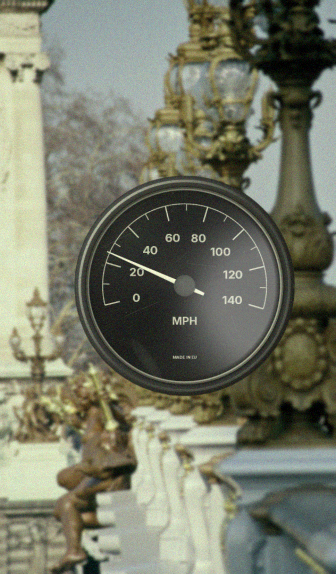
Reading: 25mph
